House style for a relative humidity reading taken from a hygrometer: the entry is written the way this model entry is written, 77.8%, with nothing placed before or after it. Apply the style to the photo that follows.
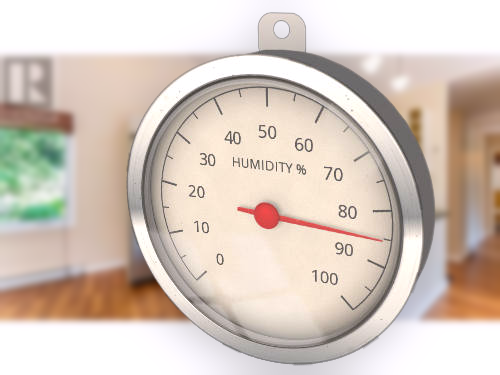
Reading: 85%
